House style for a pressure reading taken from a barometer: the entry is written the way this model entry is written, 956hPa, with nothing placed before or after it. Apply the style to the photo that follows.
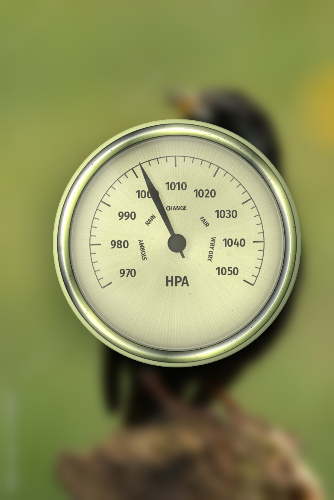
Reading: 1002hPa
